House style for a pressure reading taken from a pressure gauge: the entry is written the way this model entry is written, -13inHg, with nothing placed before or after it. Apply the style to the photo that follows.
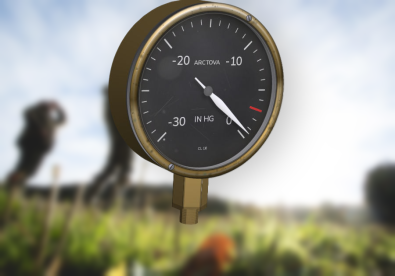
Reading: -0.5inHg
